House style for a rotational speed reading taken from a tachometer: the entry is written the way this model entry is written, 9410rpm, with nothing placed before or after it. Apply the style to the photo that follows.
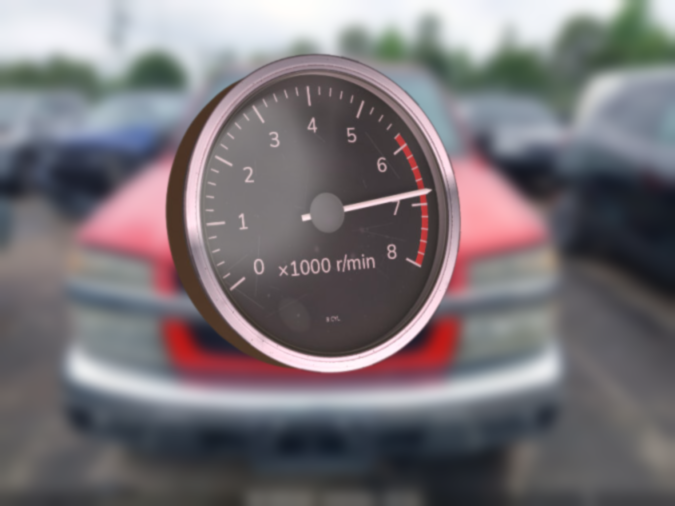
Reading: 6800rpm
